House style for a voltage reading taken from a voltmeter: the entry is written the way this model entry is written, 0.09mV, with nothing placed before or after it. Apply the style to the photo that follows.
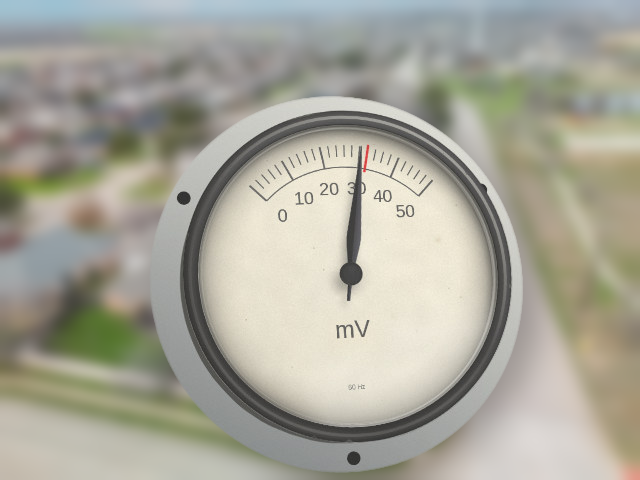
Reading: 30mV
